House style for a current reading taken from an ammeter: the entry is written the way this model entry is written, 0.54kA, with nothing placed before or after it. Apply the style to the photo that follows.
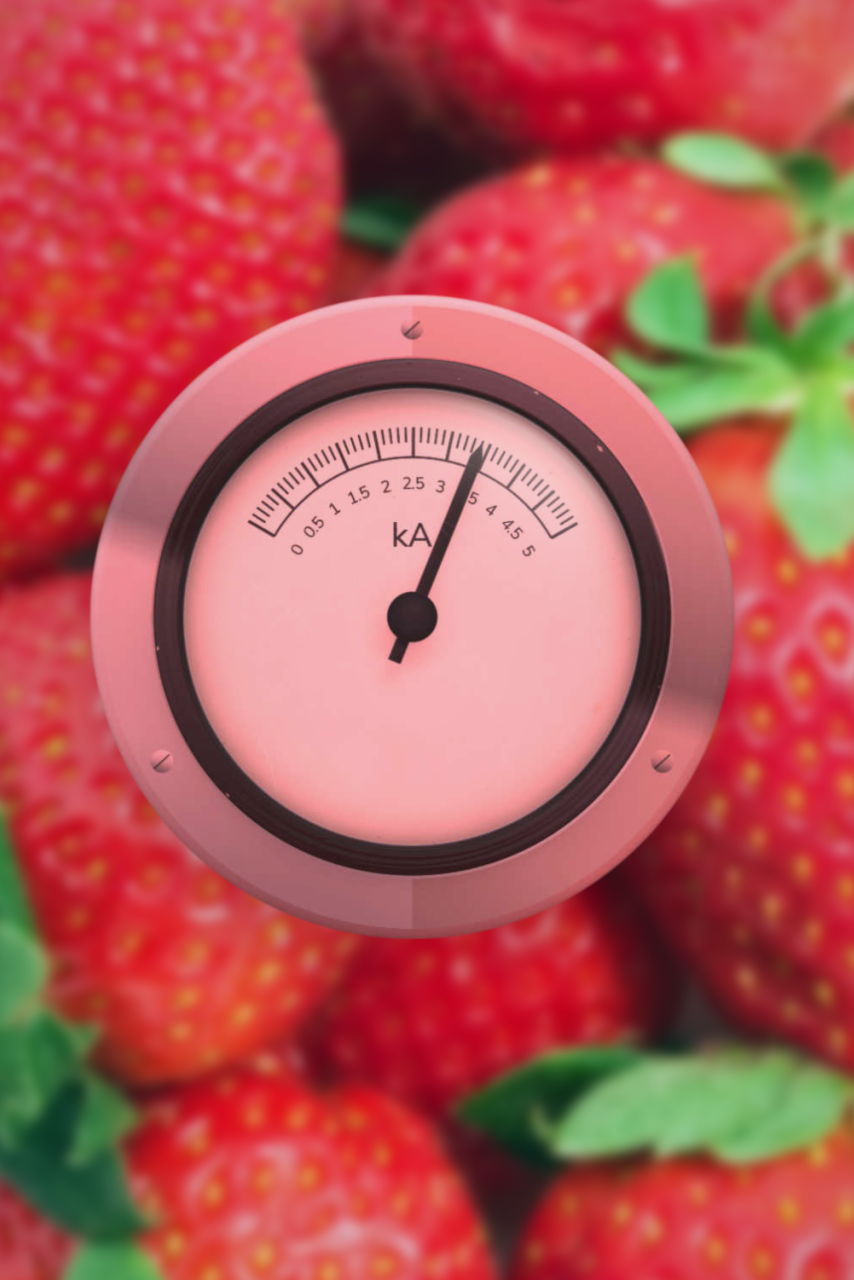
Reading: 3.4kA
